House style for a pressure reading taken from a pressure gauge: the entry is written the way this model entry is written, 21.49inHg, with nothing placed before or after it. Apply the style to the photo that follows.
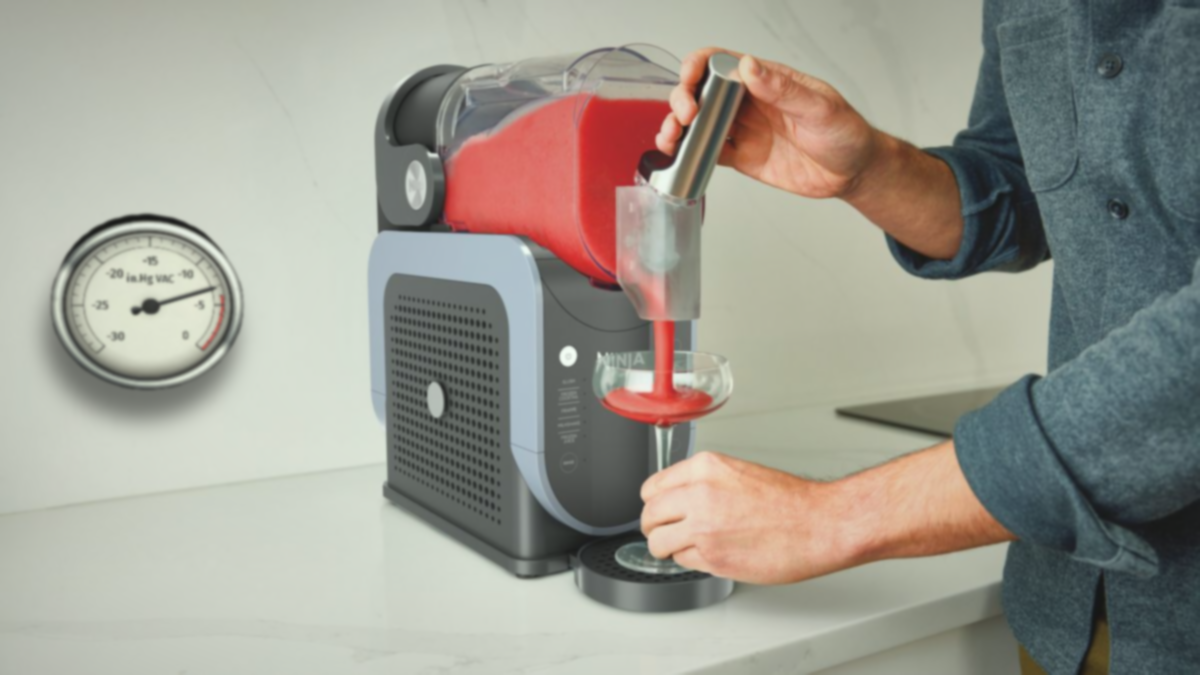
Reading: -7inHg
